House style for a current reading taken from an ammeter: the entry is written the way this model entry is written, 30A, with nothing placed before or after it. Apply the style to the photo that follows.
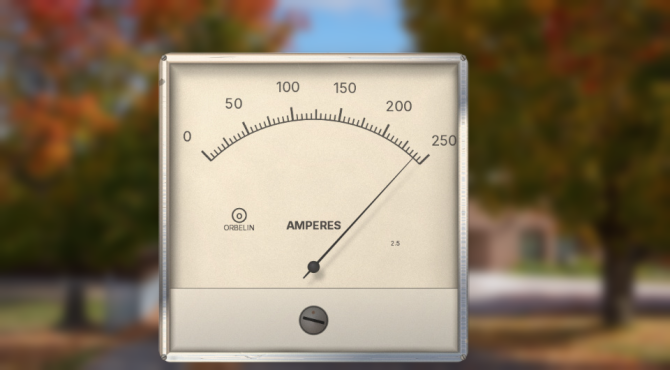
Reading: 240A
